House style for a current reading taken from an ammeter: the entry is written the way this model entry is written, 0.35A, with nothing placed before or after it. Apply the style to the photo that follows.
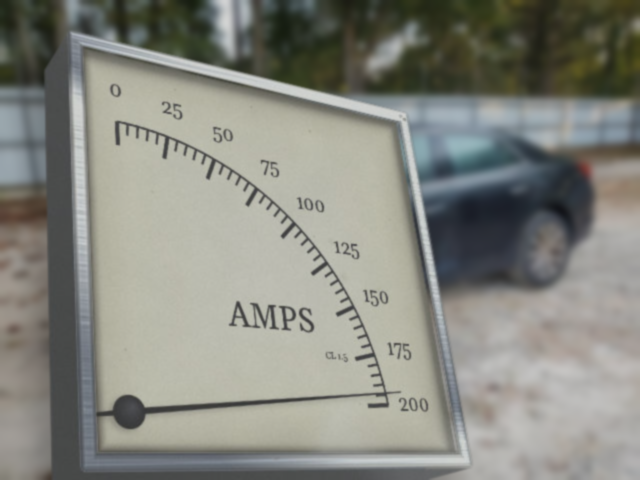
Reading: 195A
